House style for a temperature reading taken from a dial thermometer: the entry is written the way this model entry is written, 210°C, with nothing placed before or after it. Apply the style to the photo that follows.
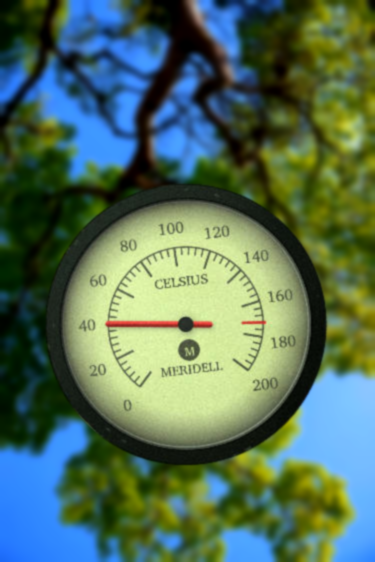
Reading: 40°C
